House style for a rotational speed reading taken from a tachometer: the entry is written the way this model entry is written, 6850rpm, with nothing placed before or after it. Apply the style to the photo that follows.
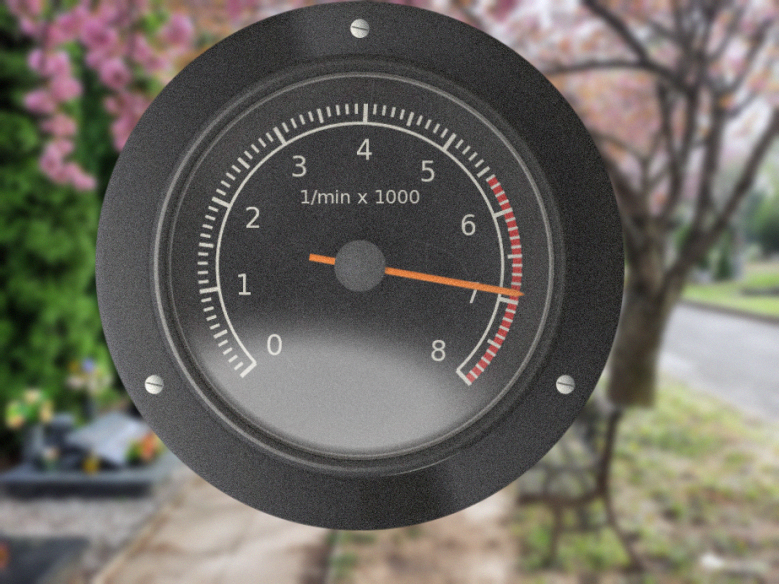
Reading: 6900rpm
